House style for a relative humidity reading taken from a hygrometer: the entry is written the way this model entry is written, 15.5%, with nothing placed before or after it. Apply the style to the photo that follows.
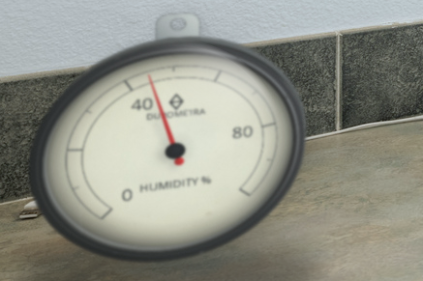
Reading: 45%
